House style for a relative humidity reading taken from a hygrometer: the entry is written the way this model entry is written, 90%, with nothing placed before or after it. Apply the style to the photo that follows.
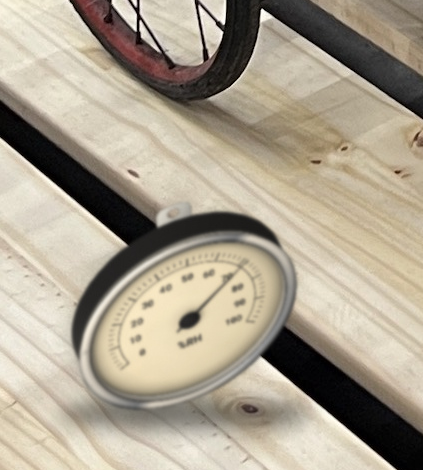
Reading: 70%
